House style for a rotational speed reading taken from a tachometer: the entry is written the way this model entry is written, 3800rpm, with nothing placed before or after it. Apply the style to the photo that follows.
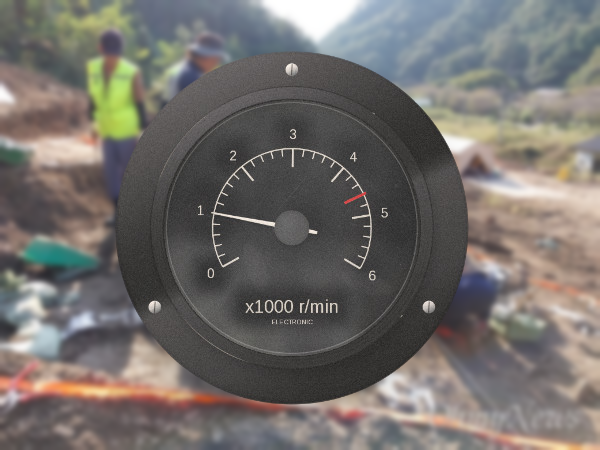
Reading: 1000rpm
